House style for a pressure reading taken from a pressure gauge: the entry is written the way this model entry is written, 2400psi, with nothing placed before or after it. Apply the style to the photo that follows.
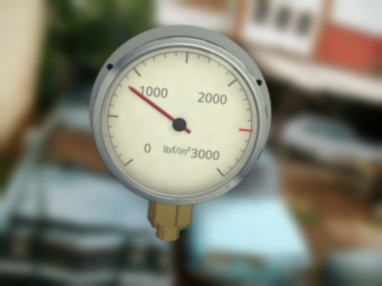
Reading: 850psi
